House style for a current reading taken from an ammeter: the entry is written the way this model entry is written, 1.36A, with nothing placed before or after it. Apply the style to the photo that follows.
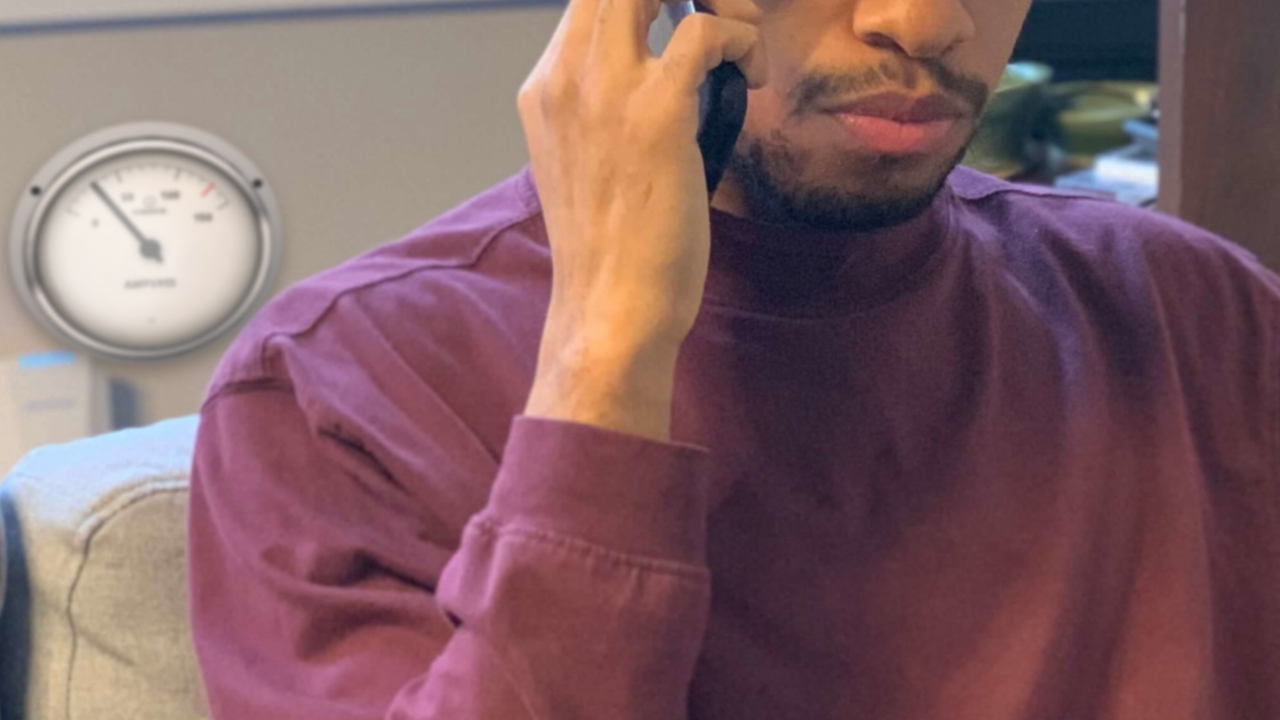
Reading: 30A
